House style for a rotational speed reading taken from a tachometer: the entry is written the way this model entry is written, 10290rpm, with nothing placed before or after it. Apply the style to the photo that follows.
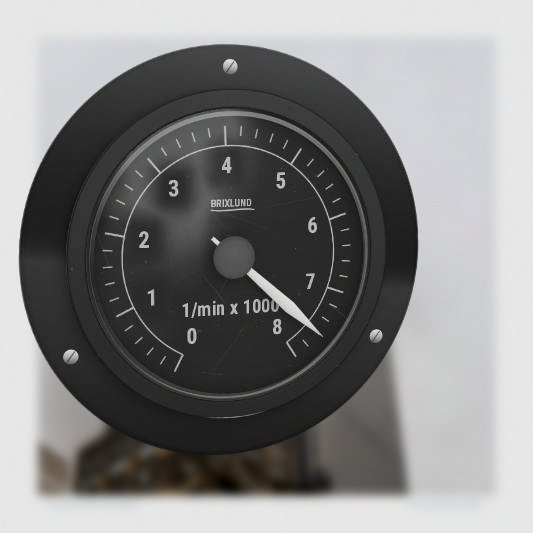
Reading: 7600rpm
